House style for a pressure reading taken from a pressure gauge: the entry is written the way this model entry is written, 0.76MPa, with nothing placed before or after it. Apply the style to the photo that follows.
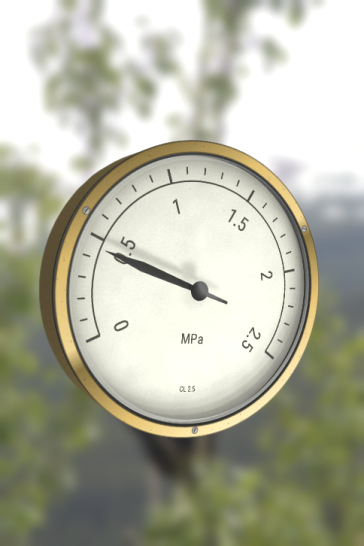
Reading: 0.45MPa
